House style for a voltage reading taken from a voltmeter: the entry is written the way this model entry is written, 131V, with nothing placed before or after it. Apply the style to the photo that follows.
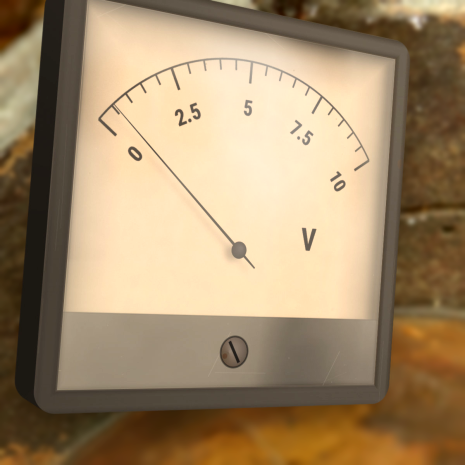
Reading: 0.5V
